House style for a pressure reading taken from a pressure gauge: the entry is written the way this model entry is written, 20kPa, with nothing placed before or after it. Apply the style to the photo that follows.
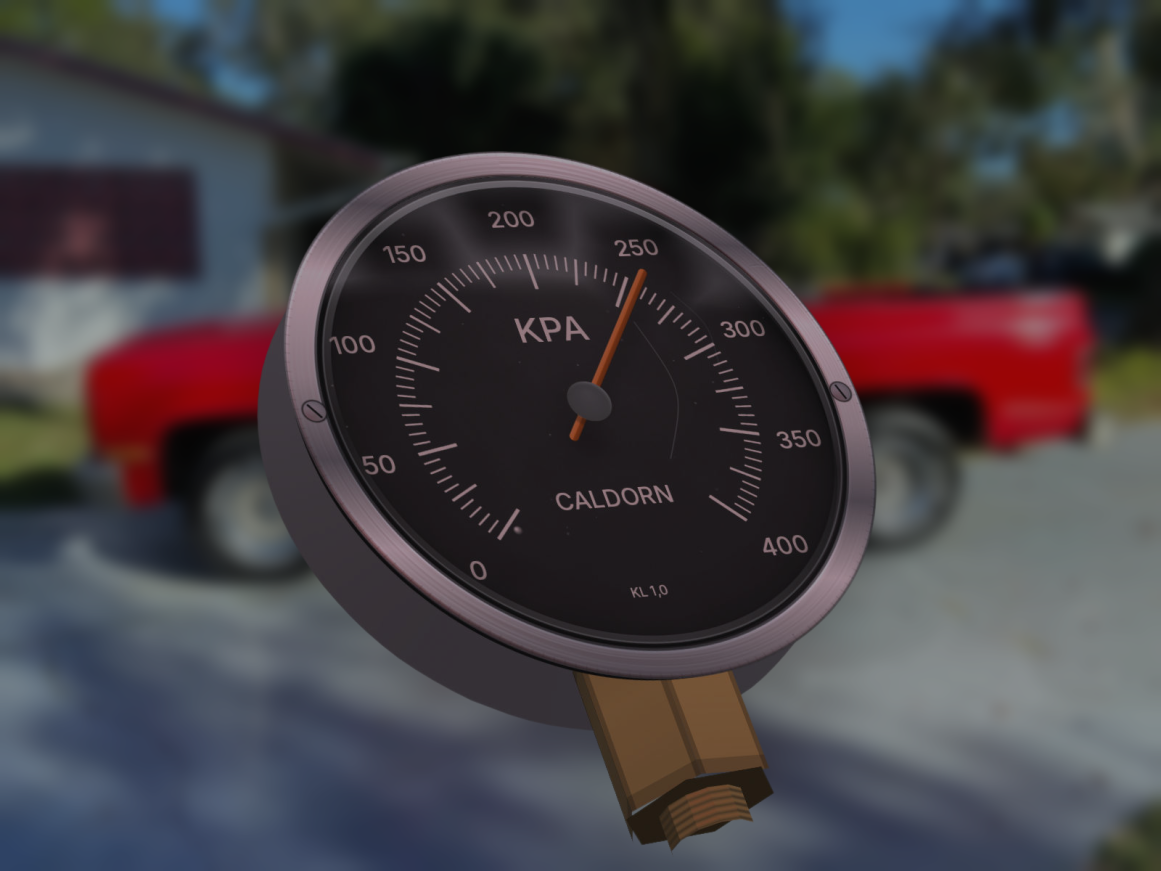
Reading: 255kPa
